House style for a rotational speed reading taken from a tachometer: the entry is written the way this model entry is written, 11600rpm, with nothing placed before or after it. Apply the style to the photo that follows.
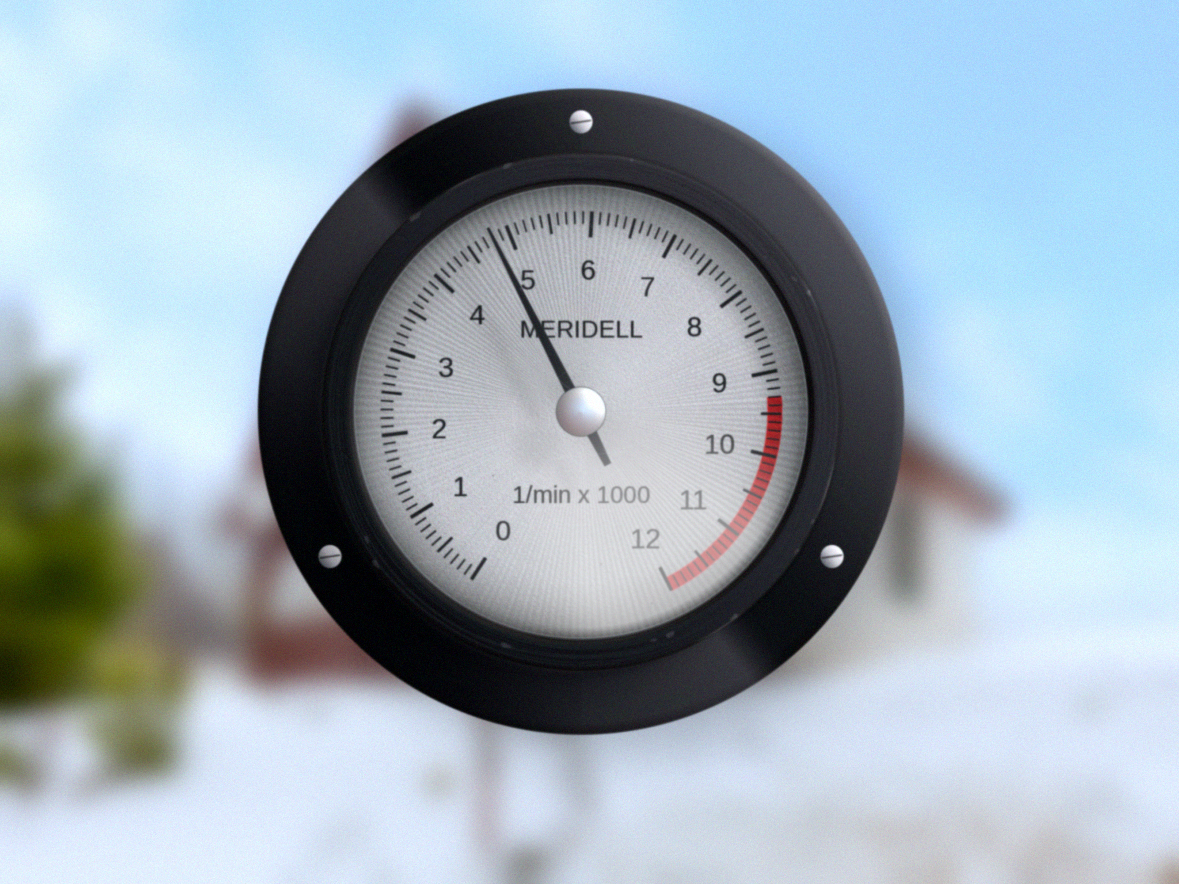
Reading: 4800rpm
